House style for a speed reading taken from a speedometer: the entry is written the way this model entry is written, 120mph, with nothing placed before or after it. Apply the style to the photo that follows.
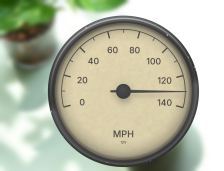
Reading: 130mph
